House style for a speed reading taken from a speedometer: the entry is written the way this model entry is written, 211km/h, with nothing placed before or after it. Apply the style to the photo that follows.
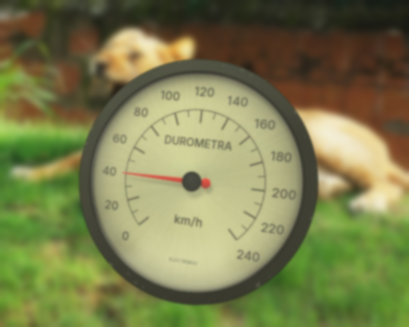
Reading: 40km/h
